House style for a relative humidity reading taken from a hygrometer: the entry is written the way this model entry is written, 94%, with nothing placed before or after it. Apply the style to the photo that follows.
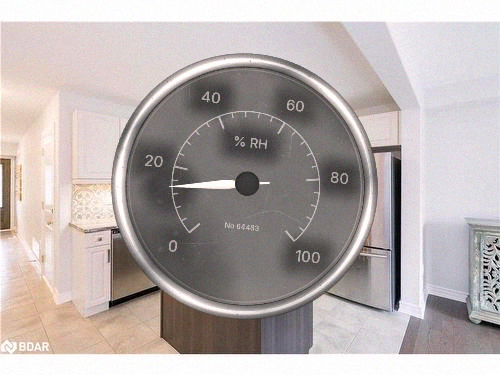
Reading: 14%
